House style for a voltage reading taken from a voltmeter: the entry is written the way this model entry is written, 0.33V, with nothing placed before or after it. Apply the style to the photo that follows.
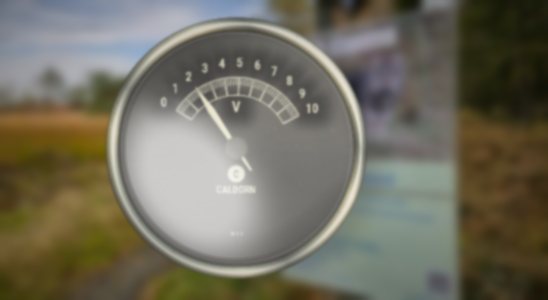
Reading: 2V
